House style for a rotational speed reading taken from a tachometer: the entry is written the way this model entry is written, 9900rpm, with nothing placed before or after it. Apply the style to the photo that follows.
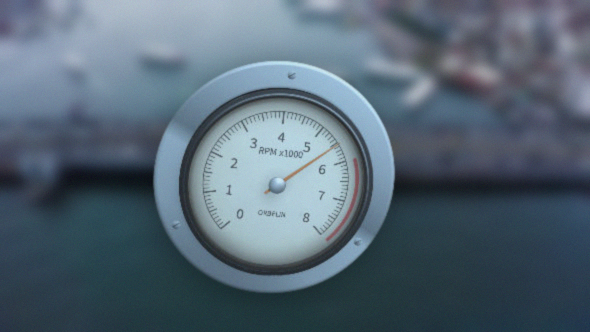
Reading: 5500rpm
